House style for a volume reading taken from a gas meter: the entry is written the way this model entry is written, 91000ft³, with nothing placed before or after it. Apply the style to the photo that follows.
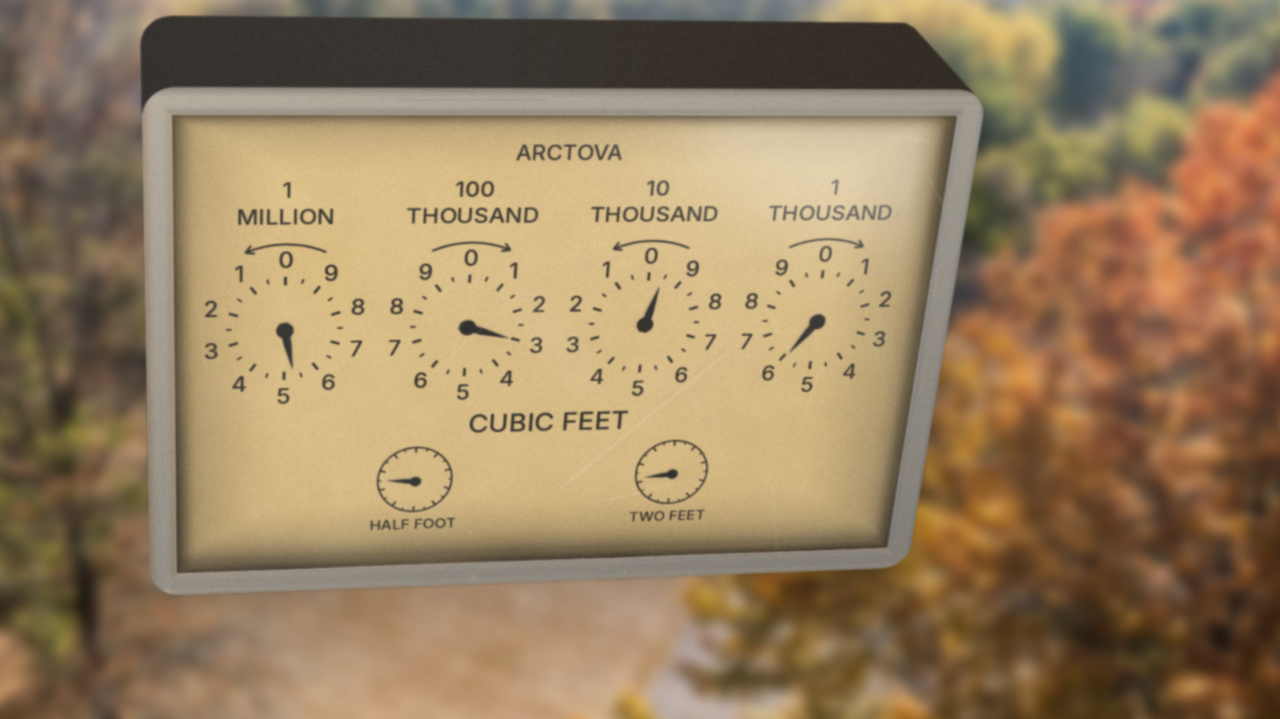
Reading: 529600ft³
